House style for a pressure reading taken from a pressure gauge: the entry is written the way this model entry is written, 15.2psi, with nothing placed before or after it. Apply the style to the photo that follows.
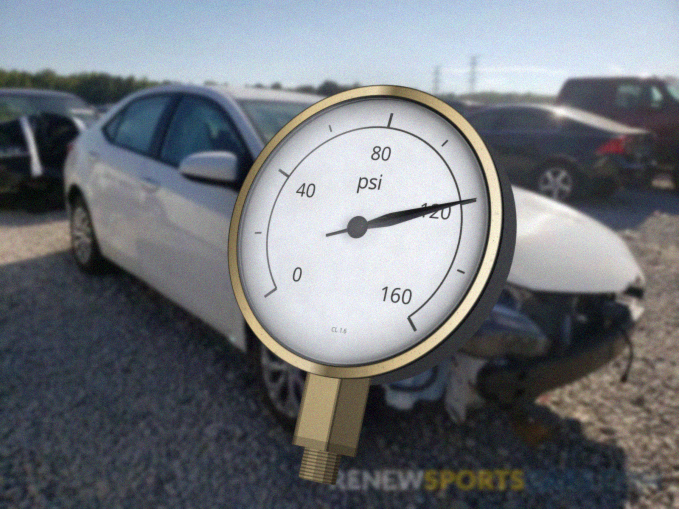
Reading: 120psi
